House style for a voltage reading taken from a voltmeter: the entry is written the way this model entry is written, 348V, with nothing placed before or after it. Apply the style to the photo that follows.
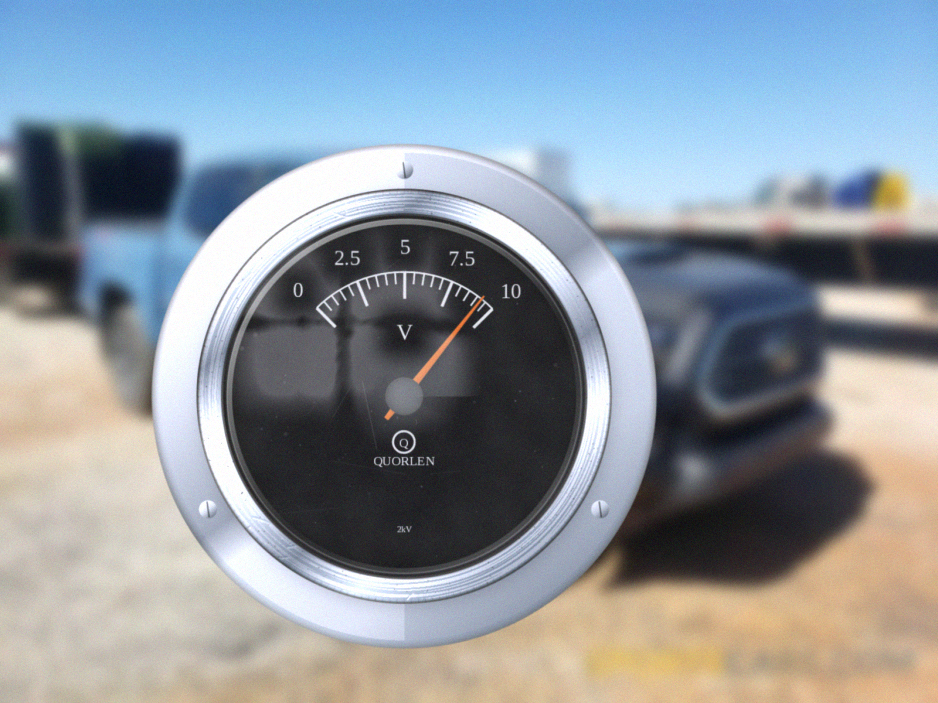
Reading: 9.25V
